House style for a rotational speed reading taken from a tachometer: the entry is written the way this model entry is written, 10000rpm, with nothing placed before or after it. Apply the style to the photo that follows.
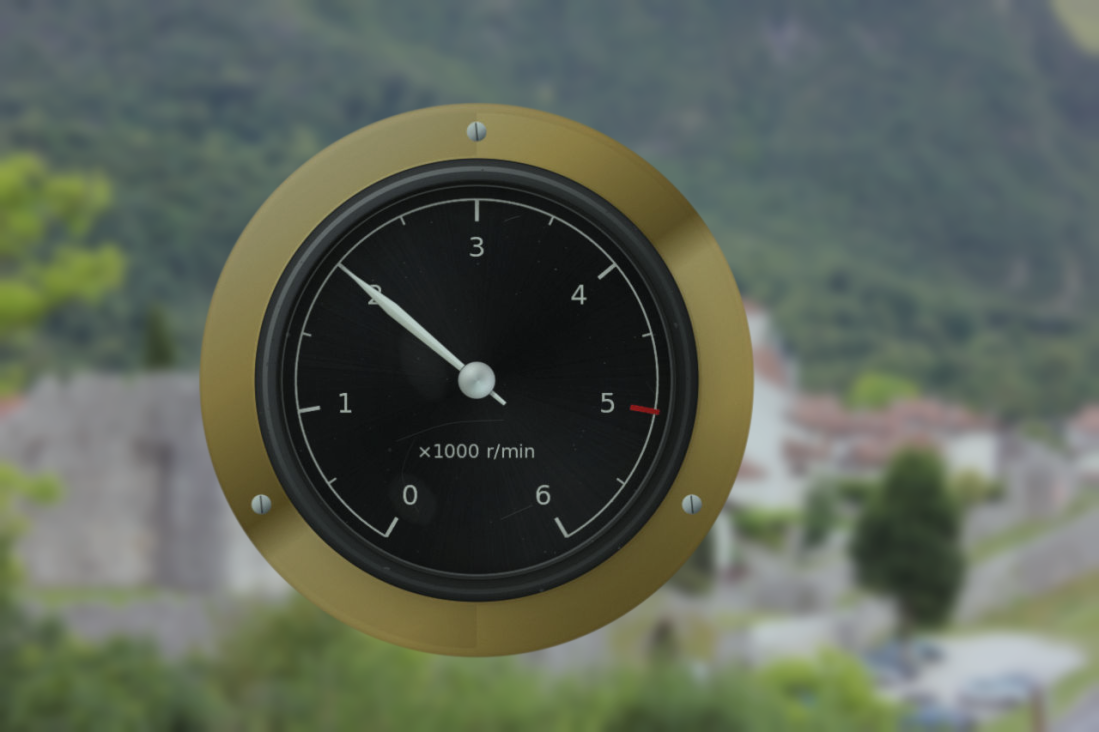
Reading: 2000rpm
